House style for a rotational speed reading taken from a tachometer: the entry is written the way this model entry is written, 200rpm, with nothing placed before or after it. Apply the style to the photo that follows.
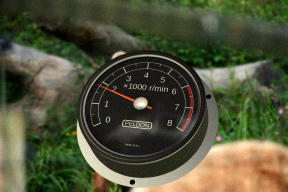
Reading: 1750rpm
